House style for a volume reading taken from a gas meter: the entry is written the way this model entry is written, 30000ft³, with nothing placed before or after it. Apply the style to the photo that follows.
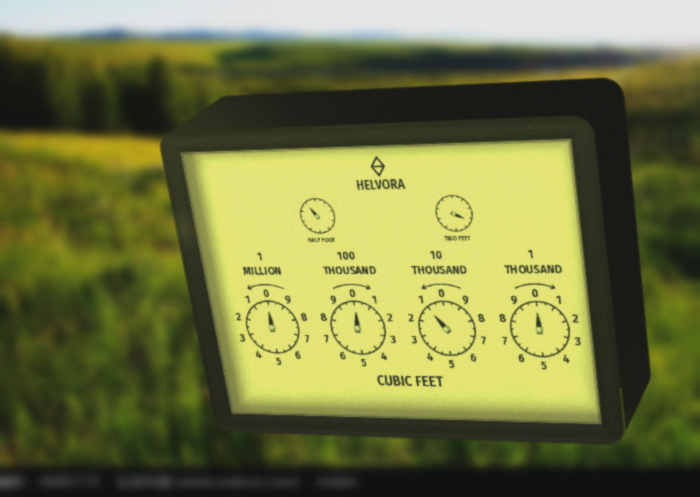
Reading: 1000ft³
